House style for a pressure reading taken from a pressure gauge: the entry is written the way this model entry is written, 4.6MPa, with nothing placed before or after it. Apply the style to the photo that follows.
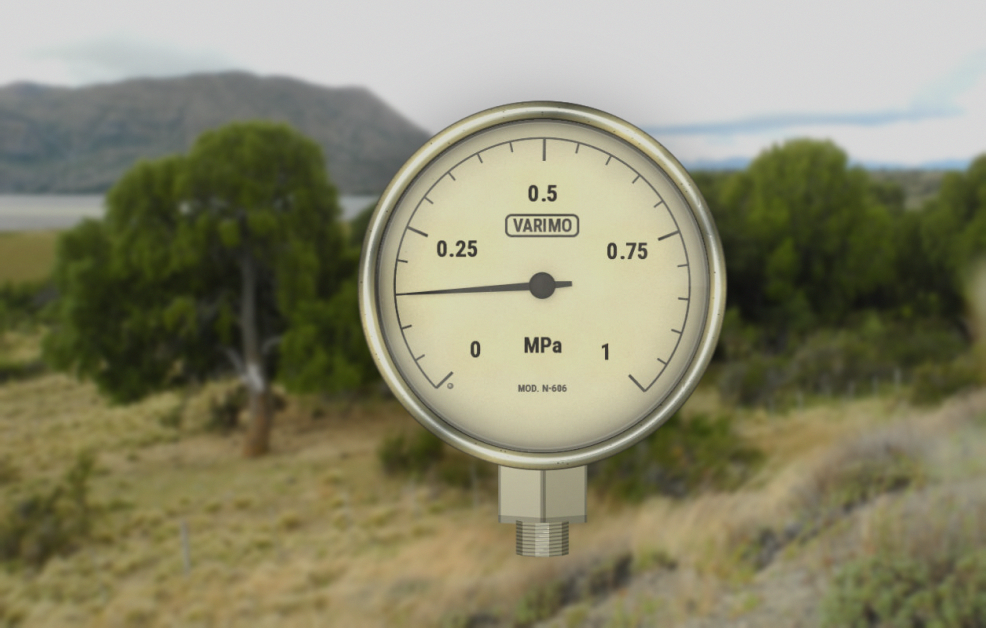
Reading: 0.15MPa
